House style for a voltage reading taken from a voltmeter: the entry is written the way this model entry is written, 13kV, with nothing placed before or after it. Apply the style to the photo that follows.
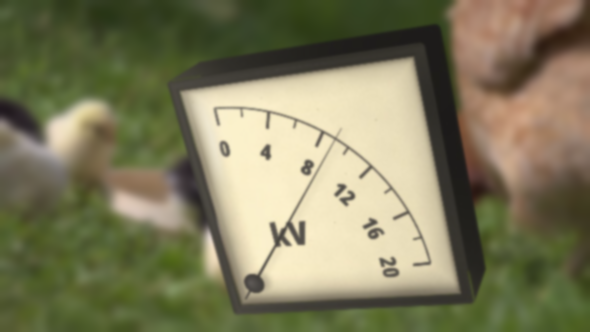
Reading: 9kV
